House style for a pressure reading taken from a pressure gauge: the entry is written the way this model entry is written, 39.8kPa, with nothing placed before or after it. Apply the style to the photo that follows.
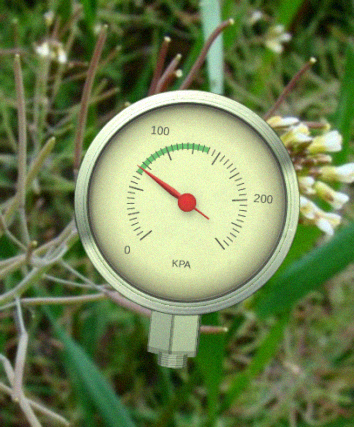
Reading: 70kPa
